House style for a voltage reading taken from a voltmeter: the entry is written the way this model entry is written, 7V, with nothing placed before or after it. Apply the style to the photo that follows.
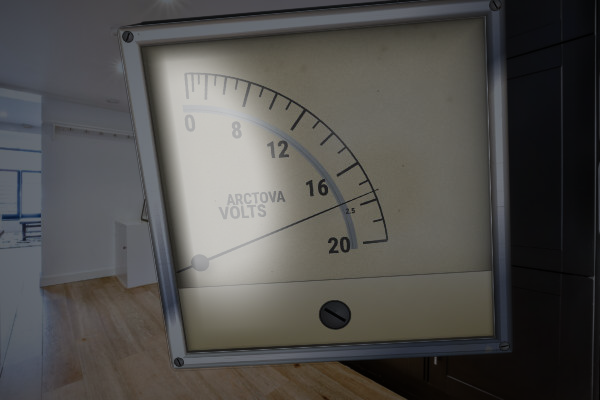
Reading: 17.5V
